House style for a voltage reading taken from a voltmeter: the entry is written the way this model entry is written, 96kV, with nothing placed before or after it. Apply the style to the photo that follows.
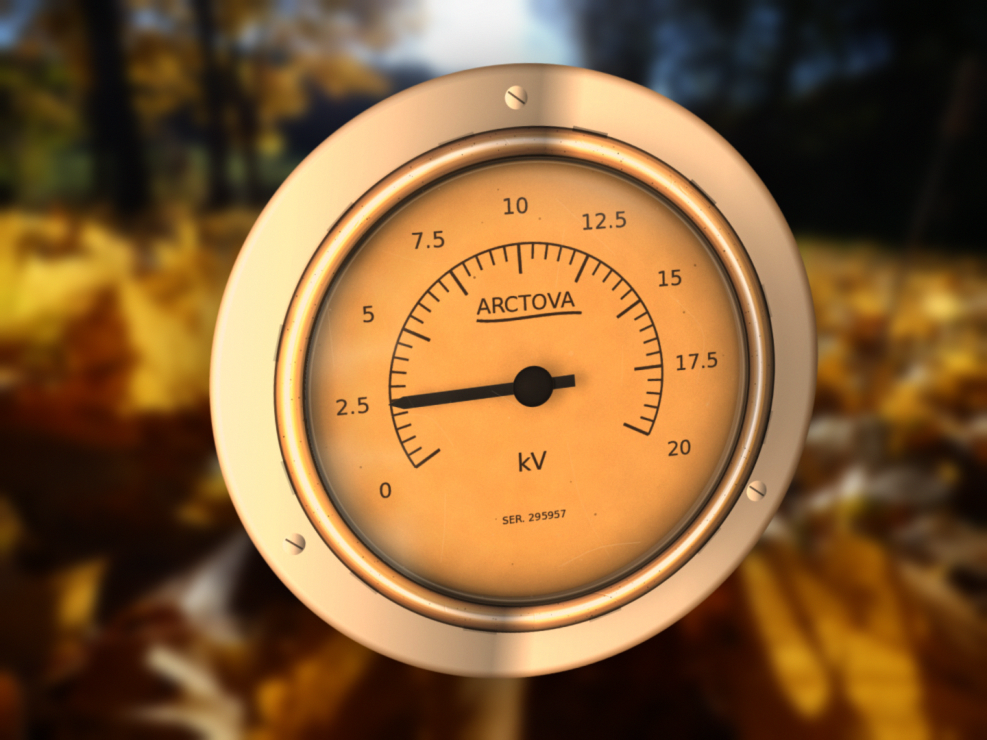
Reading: 2.5kV
